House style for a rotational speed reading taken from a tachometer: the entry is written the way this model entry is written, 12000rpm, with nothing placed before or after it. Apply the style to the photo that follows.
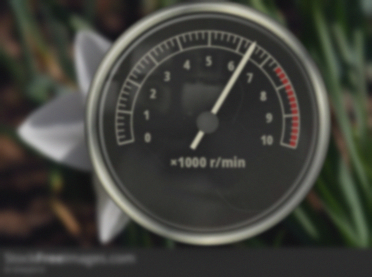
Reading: 6400rpm
